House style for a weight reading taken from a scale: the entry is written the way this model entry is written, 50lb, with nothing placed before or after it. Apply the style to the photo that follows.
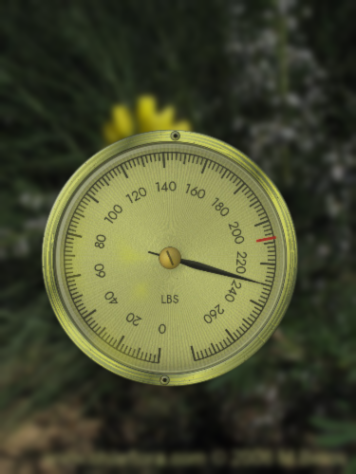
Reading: 230lb
